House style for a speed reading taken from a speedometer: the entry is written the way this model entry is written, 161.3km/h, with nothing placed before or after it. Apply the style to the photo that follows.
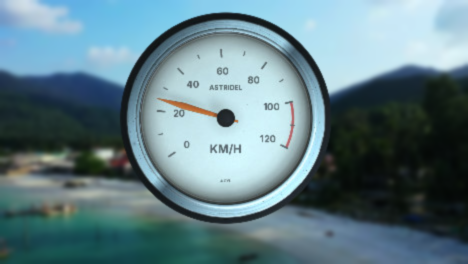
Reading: 25km/h
